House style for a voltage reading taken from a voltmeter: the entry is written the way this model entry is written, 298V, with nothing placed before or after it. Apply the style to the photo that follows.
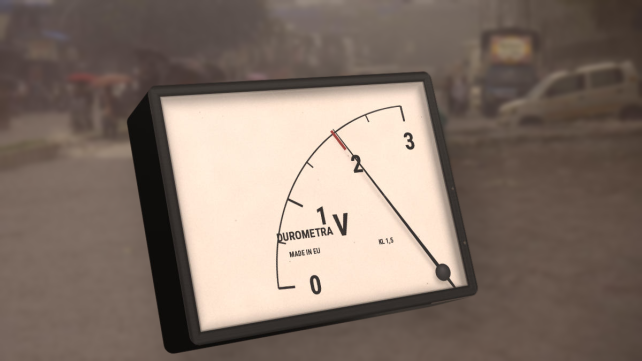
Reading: 2V
